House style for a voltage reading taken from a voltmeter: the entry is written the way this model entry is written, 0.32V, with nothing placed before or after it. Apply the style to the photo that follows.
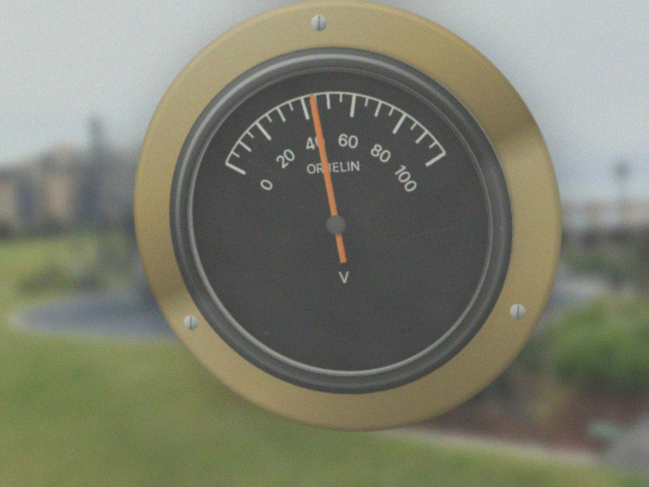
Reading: 45V
